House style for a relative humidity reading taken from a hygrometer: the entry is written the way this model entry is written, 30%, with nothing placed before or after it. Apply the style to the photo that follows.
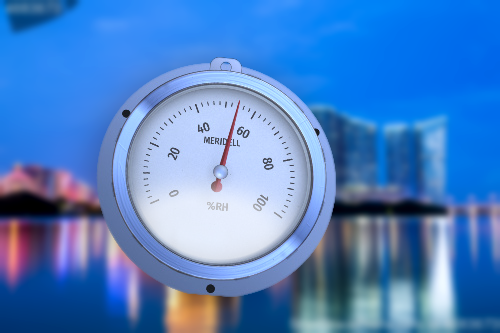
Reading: 54%
